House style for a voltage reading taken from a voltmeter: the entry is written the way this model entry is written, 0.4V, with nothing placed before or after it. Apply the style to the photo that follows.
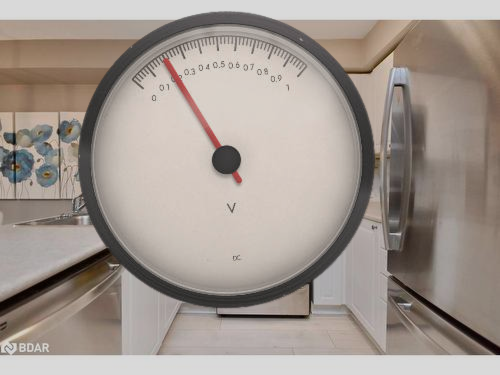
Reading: 0.2V
